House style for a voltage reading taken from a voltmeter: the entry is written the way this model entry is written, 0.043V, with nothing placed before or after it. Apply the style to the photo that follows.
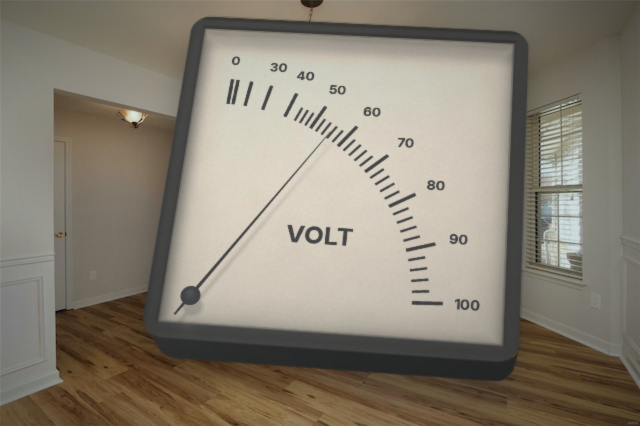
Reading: 56V
